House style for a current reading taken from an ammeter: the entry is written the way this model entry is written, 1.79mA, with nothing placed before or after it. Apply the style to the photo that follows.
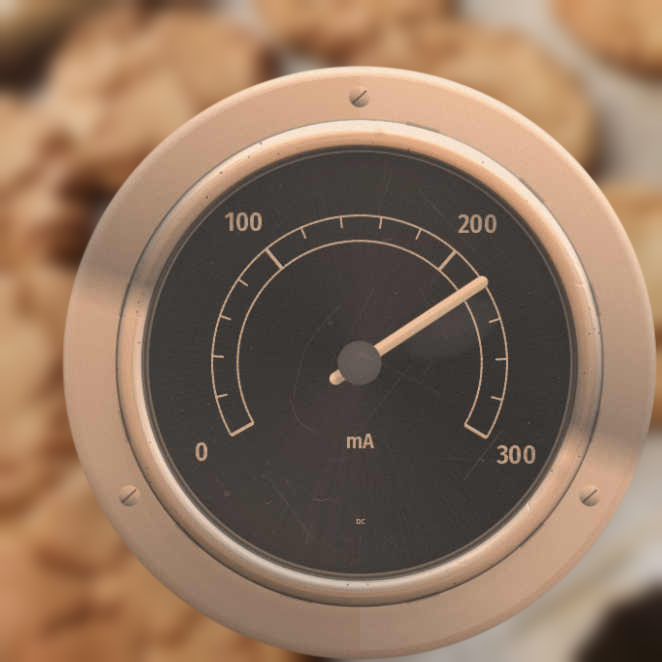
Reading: 220mA
